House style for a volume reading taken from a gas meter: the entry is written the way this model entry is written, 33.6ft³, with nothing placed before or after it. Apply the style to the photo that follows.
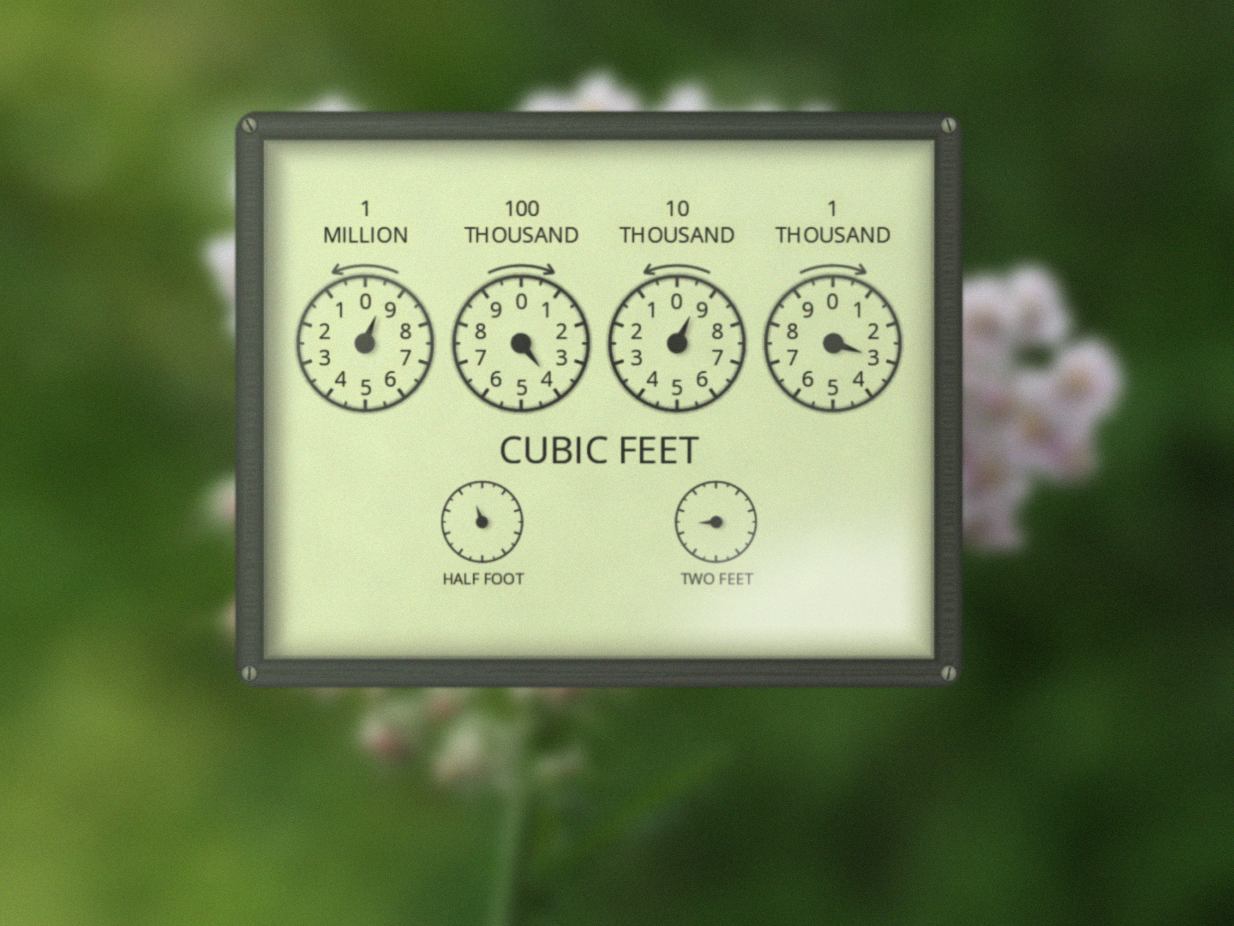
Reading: 939300ft³
